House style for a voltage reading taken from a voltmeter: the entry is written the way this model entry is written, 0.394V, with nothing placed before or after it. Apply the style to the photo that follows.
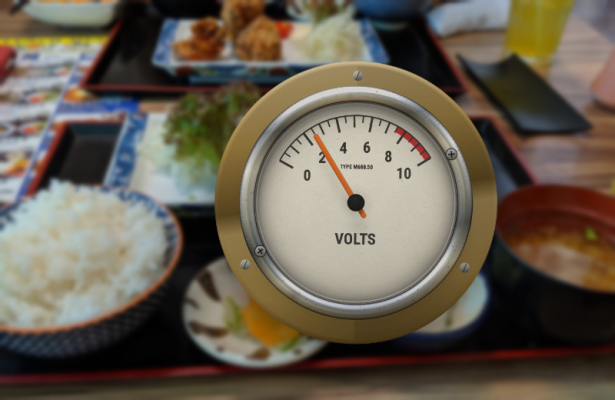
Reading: 2.5V
